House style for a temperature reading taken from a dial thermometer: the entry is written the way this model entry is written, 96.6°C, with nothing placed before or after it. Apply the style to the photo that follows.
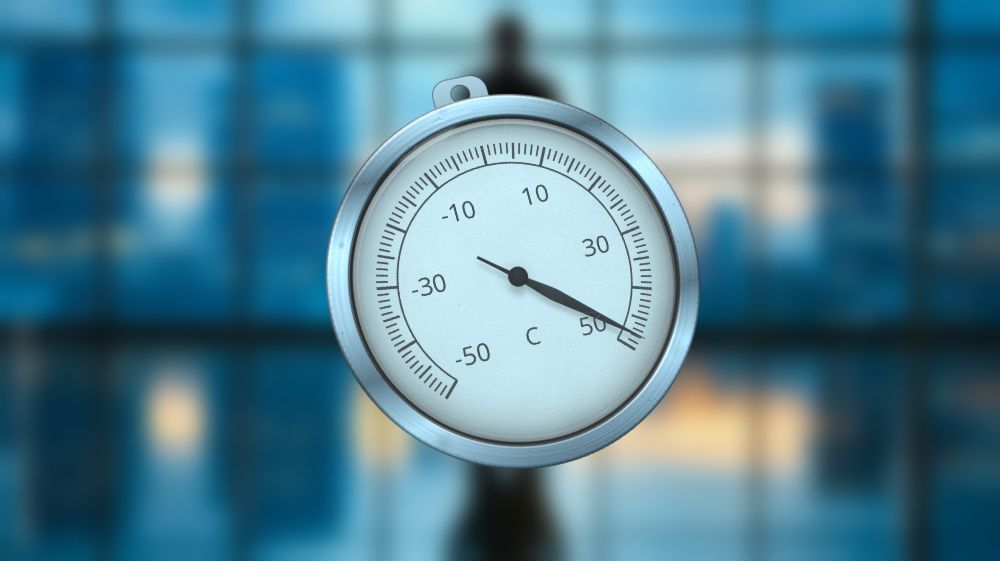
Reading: 48°C
